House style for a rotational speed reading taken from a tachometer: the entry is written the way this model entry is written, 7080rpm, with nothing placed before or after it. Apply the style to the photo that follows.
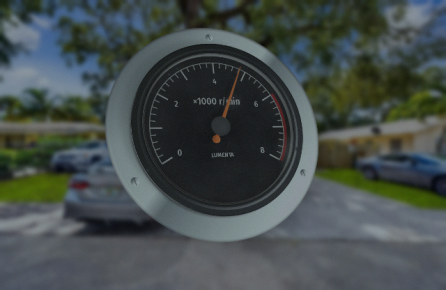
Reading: 4800rpm
